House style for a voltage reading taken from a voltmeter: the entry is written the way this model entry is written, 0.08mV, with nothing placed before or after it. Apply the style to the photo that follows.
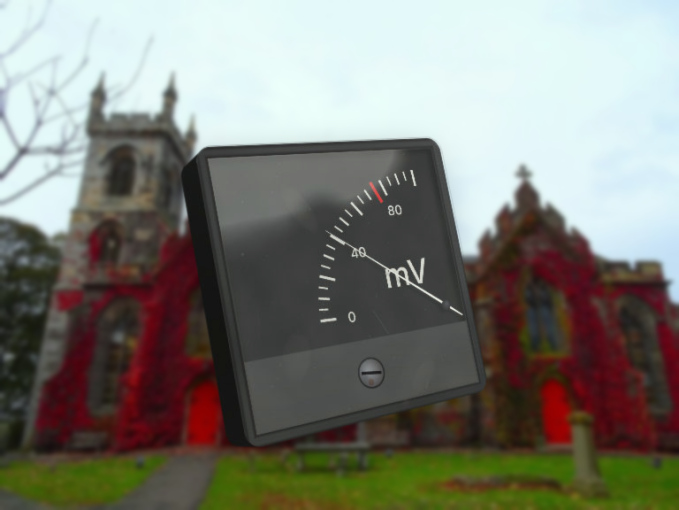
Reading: 40mV
